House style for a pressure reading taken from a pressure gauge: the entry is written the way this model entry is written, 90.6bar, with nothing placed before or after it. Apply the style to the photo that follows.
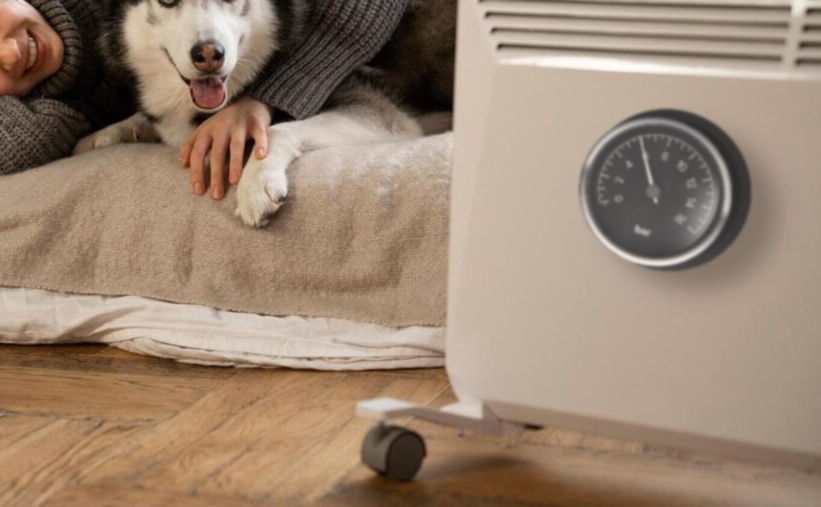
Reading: 6bar
